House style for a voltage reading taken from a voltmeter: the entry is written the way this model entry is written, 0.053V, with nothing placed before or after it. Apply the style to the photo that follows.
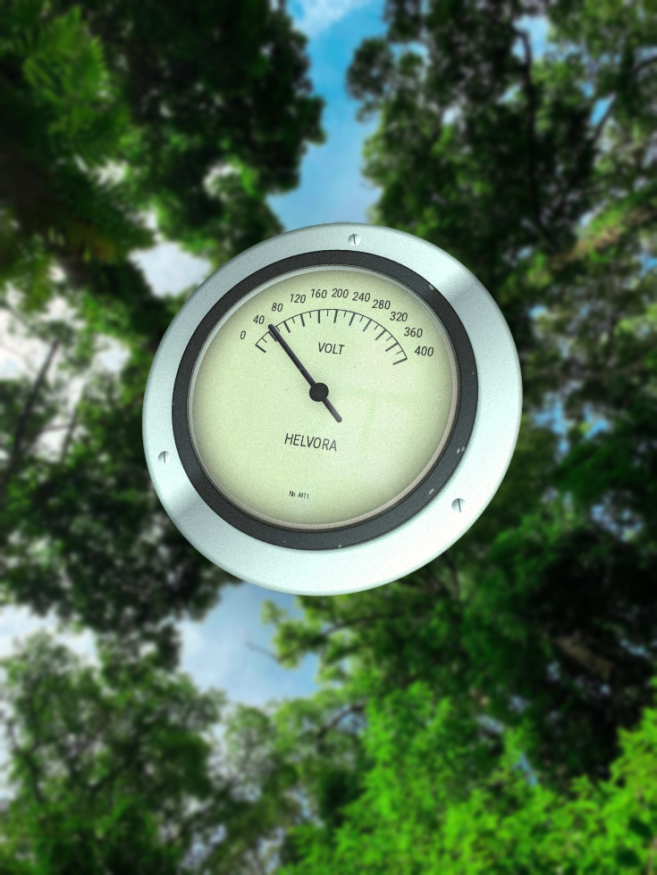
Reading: 50V
